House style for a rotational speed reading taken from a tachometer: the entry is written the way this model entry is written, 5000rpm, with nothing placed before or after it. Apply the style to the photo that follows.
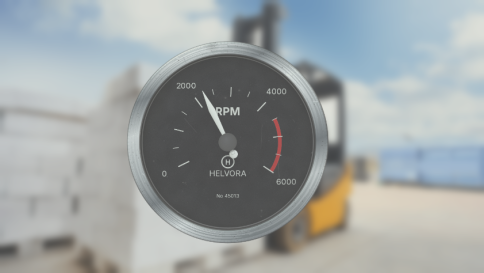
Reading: 2250rpm
